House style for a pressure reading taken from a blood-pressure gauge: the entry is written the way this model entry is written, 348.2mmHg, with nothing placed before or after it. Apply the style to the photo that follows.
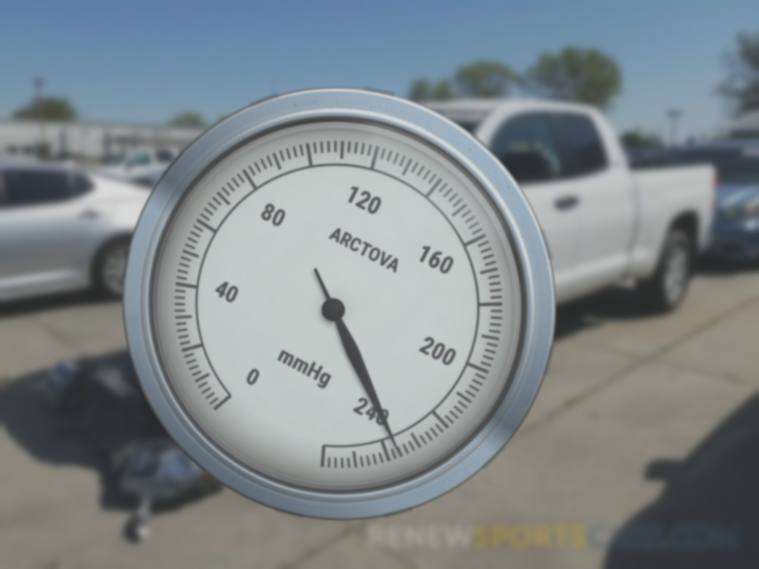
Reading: 236mmHg
